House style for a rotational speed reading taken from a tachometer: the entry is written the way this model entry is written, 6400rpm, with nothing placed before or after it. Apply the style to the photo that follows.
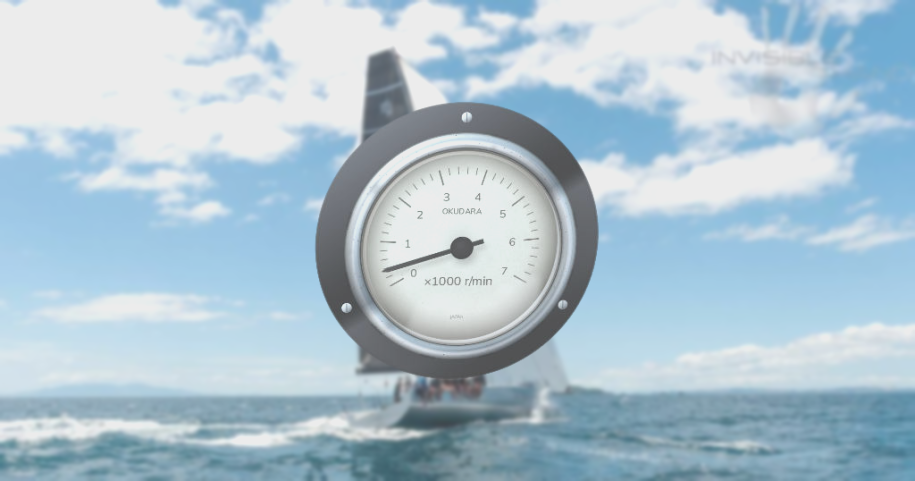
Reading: 400rpm
